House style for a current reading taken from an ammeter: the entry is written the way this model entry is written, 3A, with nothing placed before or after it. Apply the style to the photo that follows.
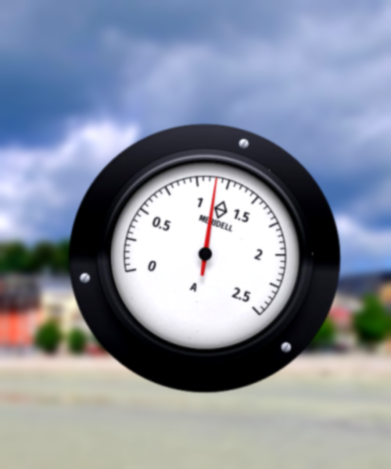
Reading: 1.15A
